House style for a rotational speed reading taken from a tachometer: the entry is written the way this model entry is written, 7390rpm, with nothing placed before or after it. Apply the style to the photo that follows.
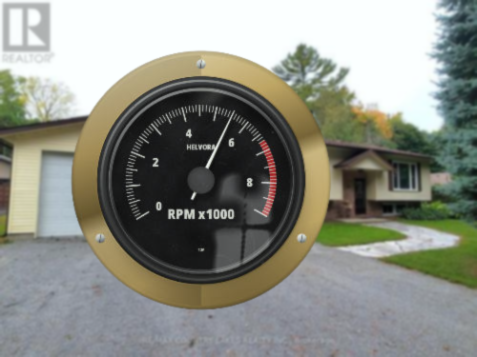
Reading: 5500rpm
